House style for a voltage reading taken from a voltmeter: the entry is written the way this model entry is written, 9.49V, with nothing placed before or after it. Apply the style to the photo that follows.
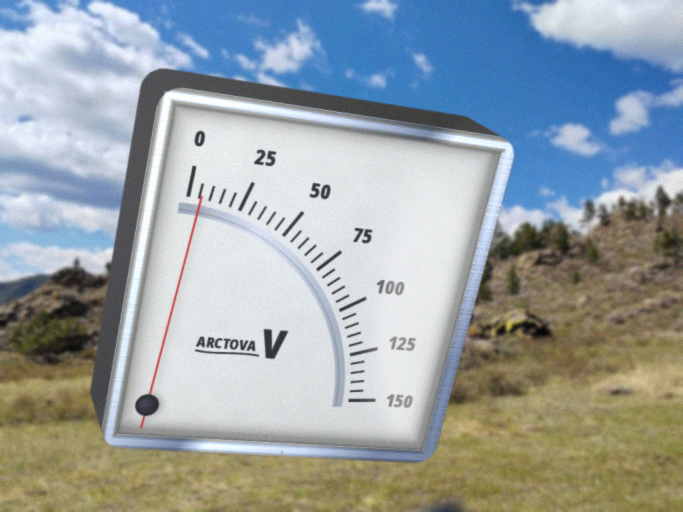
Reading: 5V
